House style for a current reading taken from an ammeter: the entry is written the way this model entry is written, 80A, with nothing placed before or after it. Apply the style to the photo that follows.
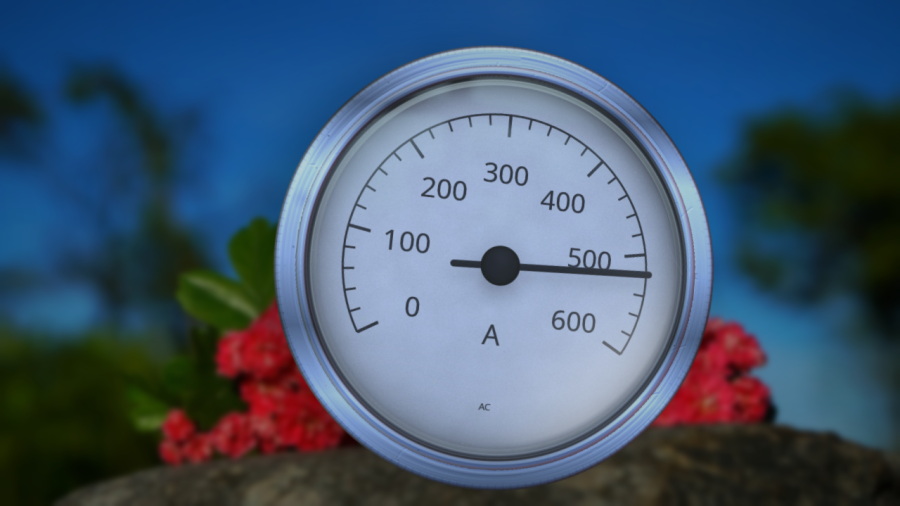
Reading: 520A
